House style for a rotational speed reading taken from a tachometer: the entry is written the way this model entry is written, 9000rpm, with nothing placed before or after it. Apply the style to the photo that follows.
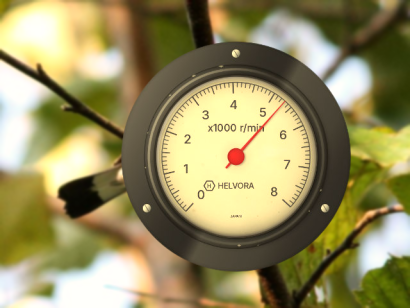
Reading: 5300rpm
